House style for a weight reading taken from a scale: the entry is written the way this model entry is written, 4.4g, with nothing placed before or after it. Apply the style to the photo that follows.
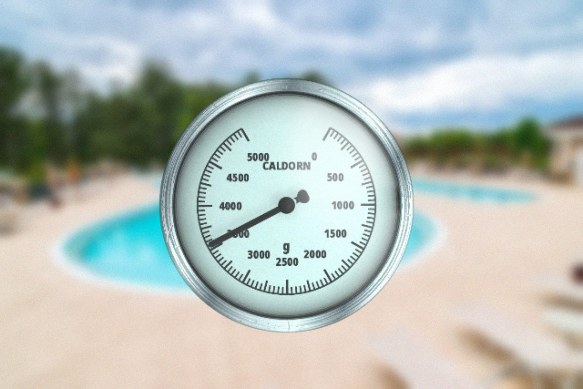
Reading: 3550g
